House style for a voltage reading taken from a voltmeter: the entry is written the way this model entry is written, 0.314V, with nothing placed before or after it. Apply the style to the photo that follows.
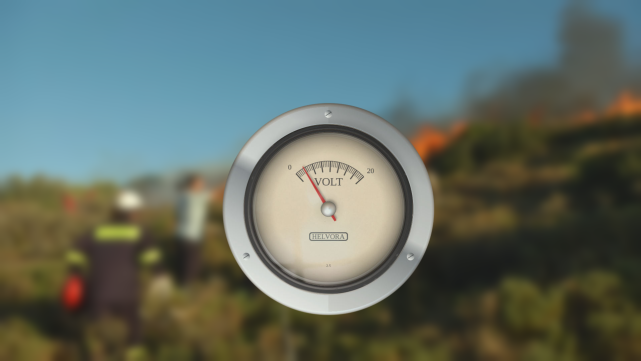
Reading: 2.5V
